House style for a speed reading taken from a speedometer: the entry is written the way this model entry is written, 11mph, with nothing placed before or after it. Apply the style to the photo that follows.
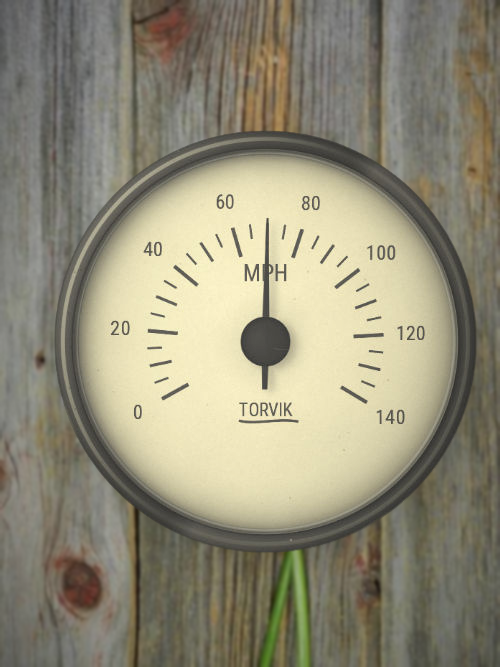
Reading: 70mph
